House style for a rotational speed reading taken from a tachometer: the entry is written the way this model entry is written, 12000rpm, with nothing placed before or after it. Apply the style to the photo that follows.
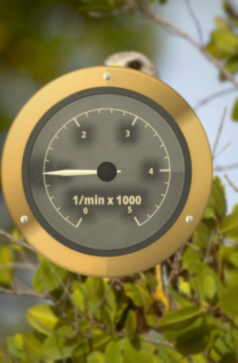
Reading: 1000rpm
